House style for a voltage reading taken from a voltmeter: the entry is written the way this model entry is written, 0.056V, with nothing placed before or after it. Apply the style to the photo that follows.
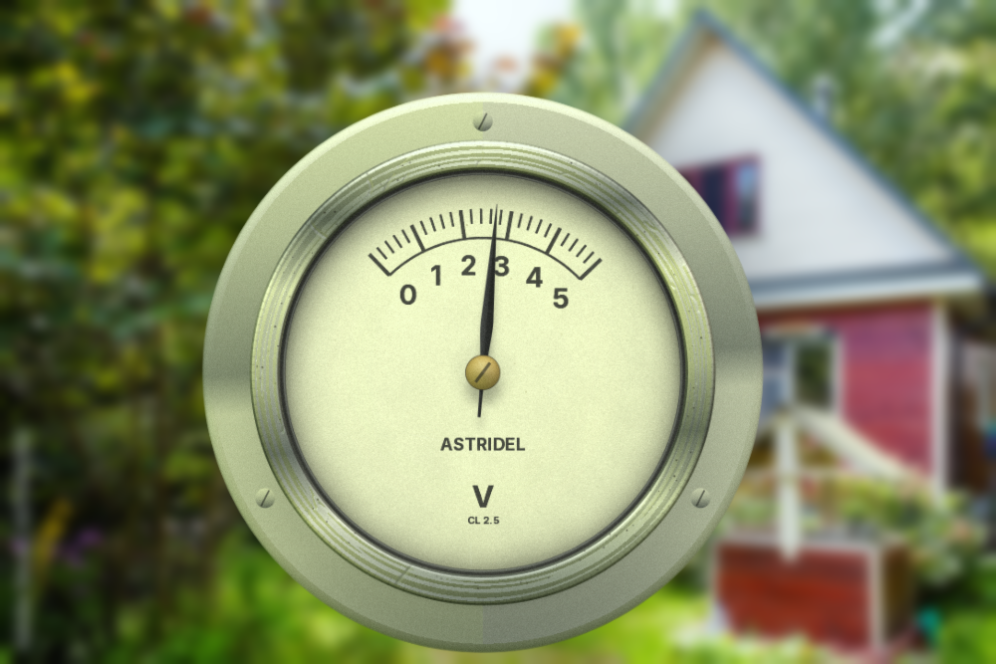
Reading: 2.7V
